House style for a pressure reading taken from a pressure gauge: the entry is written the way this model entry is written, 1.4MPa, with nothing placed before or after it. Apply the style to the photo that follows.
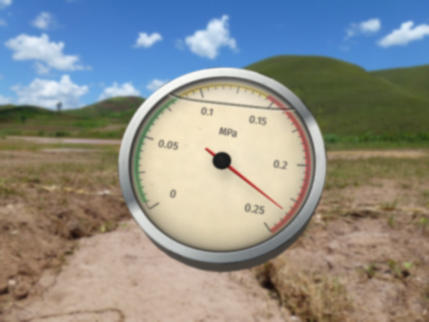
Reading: 0.235MPa
